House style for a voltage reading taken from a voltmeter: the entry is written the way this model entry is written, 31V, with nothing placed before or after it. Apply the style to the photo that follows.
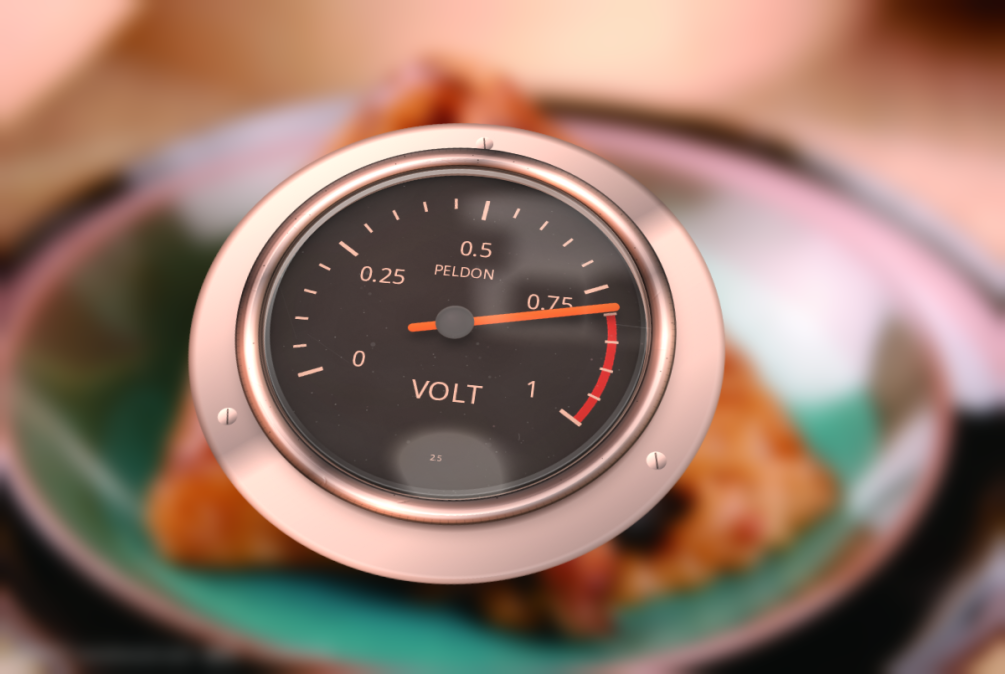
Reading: 0.8V
